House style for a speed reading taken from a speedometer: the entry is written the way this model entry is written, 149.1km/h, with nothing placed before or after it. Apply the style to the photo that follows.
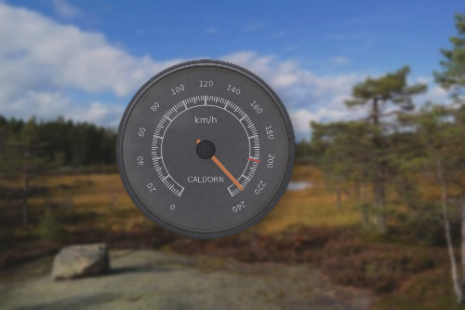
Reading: 230km/h
